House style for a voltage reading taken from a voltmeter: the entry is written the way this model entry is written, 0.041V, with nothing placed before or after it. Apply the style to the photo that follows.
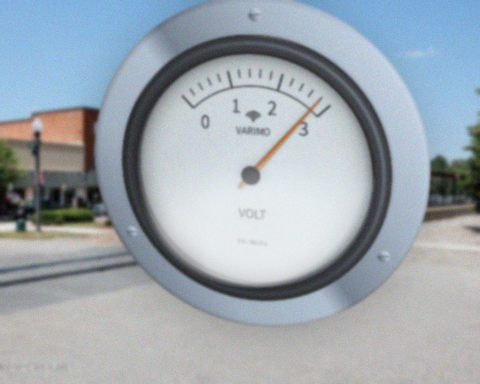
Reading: 2.8V
